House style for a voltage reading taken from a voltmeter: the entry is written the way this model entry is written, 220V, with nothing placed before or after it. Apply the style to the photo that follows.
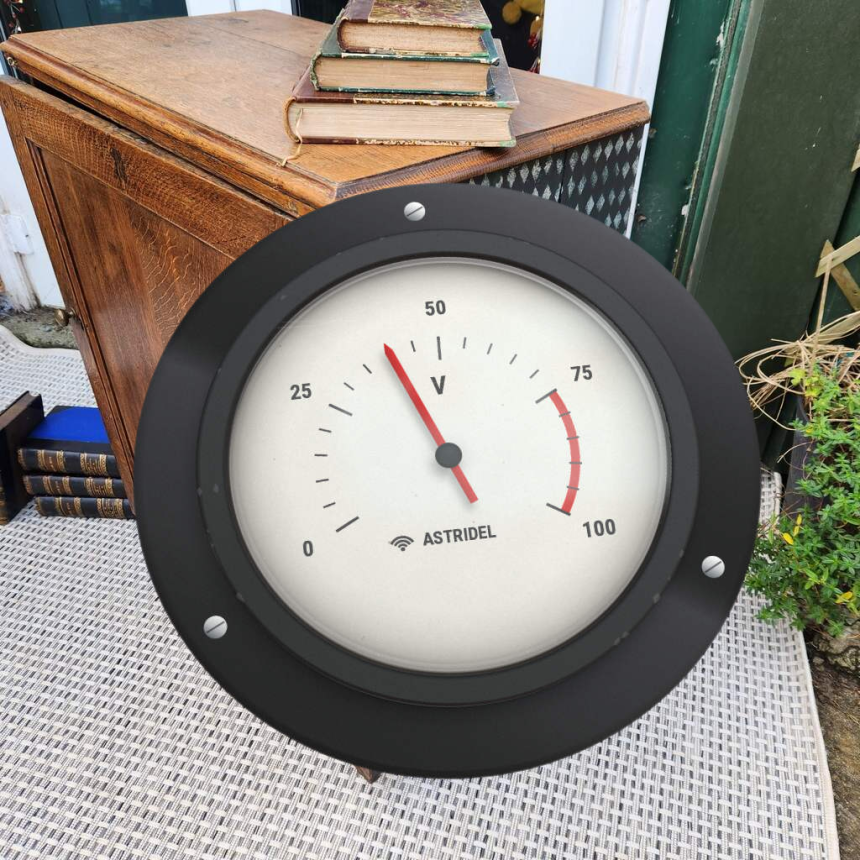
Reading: 40V
